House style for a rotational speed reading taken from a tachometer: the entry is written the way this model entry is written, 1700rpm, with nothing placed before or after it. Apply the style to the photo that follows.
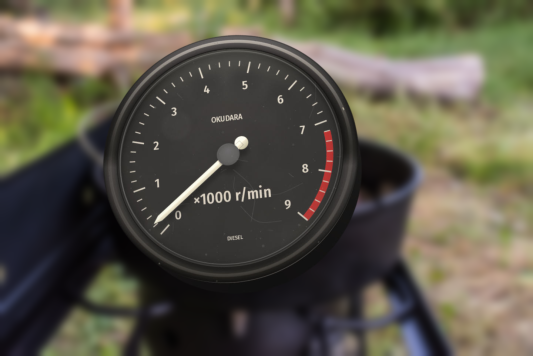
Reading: 200rpm
